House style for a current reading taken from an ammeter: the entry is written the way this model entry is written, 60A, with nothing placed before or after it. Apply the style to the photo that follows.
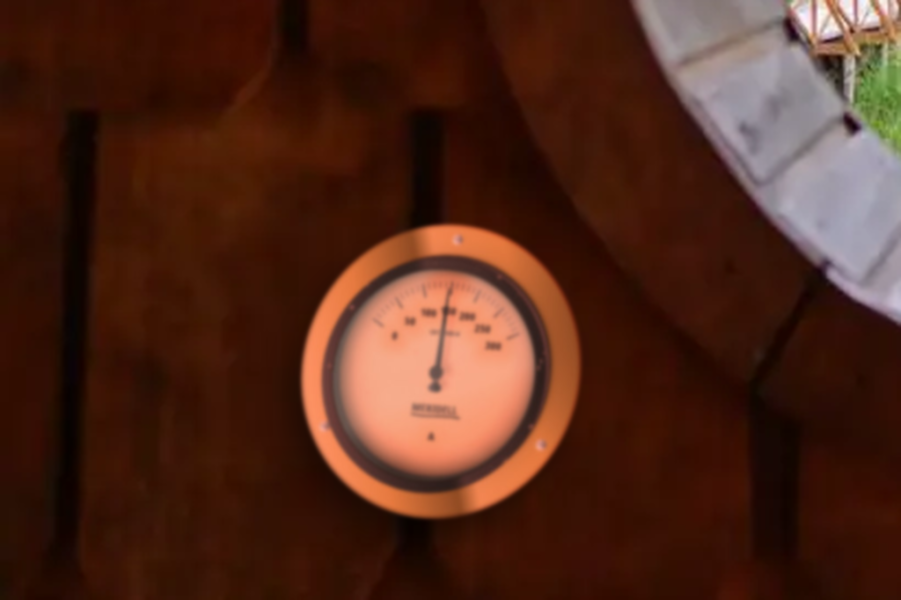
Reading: 150A
